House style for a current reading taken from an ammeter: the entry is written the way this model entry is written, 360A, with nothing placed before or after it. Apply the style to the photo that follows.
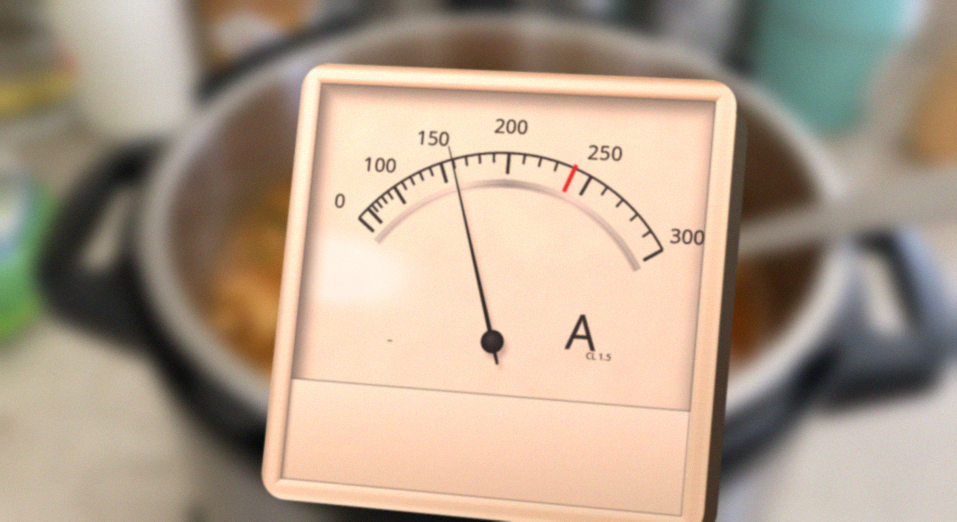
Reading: 160A
